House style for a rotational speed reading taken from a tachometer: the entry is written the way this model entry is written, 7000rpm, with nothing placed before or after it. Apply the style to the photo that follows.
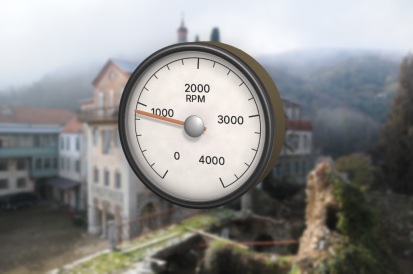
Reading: 900rpm
